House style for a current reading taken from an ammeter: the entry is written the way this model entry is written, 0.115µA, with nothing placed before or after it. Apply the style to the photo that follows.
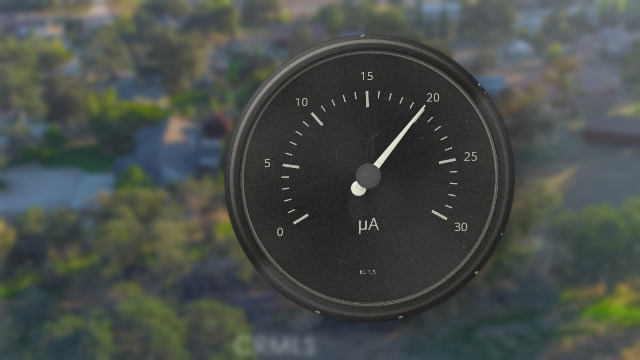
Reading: 20µA
